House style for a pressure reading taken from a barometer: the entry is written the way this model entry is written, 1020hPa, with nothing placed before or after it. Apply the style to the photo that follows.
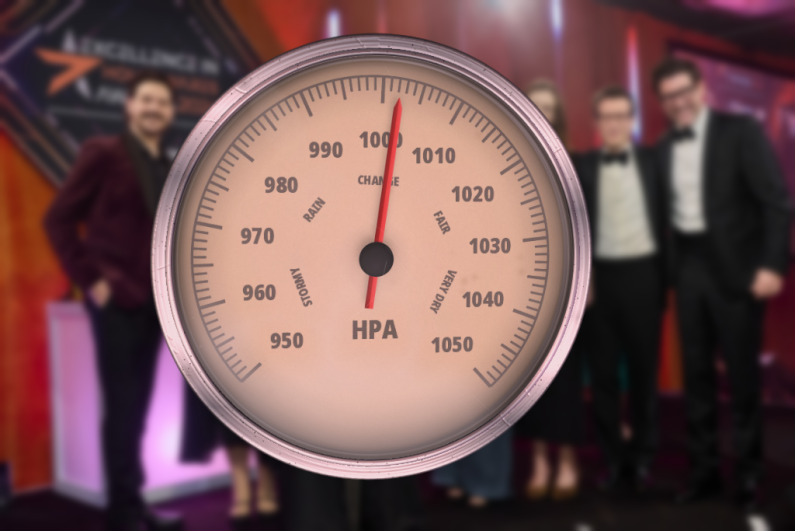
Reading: 1002hPa
